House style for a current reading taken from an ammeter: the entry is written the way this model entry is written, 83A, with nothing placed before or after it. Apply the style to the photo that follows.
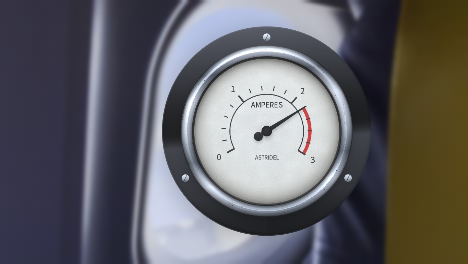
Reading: 2.2A
